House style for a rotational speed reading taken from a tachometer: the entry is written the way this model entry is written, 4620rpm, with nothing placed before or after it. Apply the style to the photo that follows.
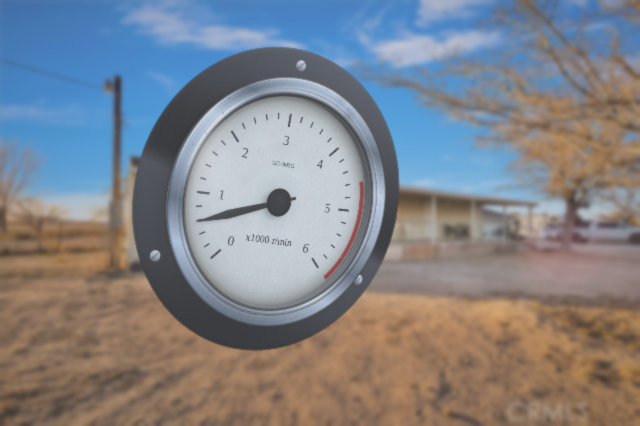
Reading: 600rpm
